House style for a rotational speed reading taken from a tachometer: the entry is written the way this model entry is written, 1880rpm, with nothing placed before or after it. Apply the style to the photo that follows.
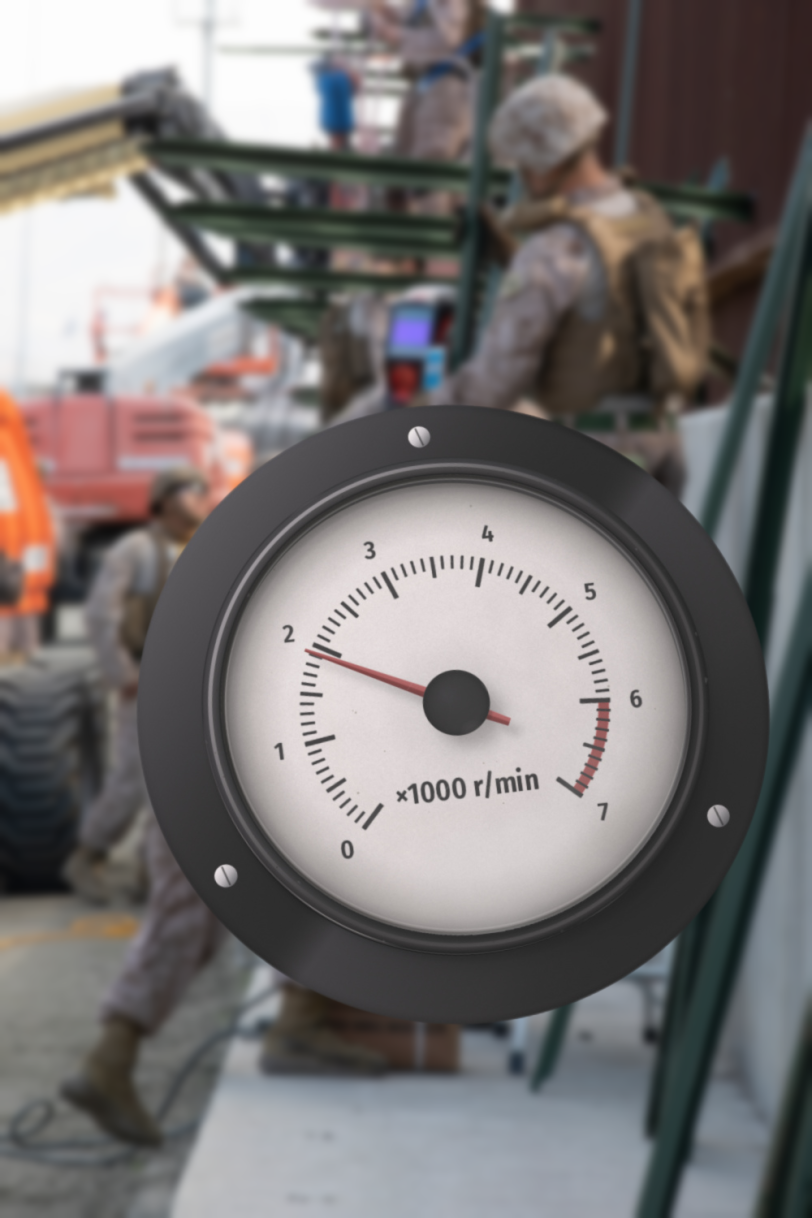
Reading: 1900rpm
